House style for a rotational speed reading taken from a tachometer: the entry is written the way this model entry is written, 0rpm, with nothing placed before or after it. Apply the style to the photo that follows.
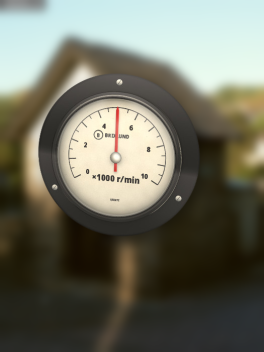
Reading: 5000rpm
